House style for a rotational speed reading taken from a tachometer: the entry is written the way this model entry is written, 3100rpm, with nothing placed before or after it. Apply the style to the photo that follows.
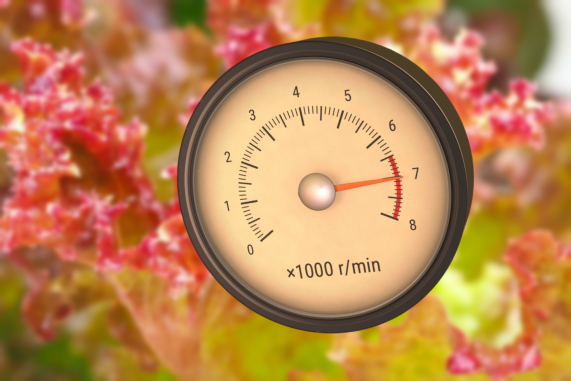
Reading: 7000rpm
